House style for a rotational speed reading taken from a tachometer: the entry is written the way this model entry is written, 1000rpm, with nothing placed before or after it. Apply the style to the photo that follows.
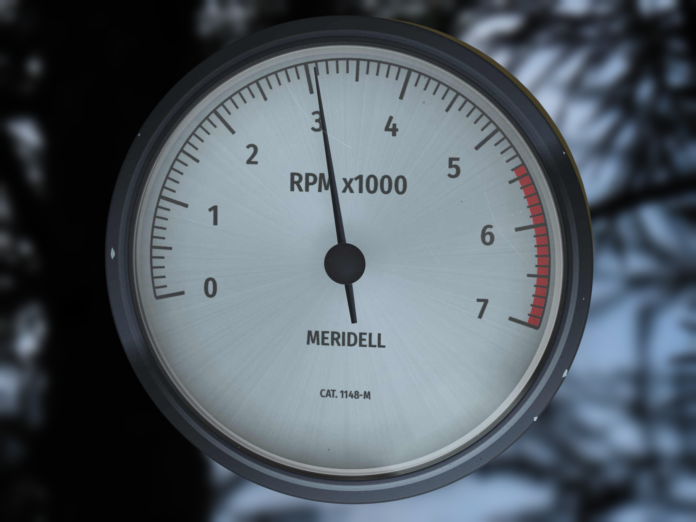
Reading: 3100rpm
